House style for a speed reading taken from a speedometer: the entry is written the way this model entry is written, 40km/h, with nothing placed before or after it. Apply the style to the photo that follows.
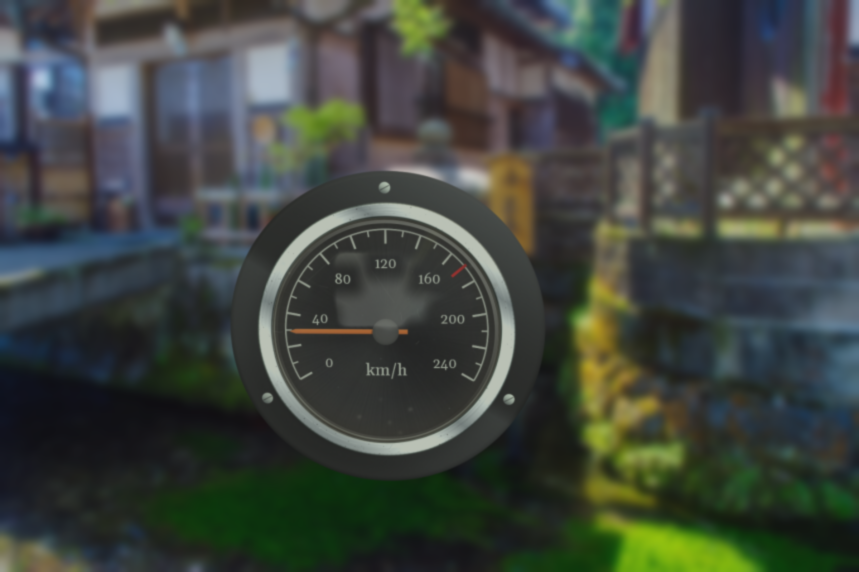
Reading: 30km/h
